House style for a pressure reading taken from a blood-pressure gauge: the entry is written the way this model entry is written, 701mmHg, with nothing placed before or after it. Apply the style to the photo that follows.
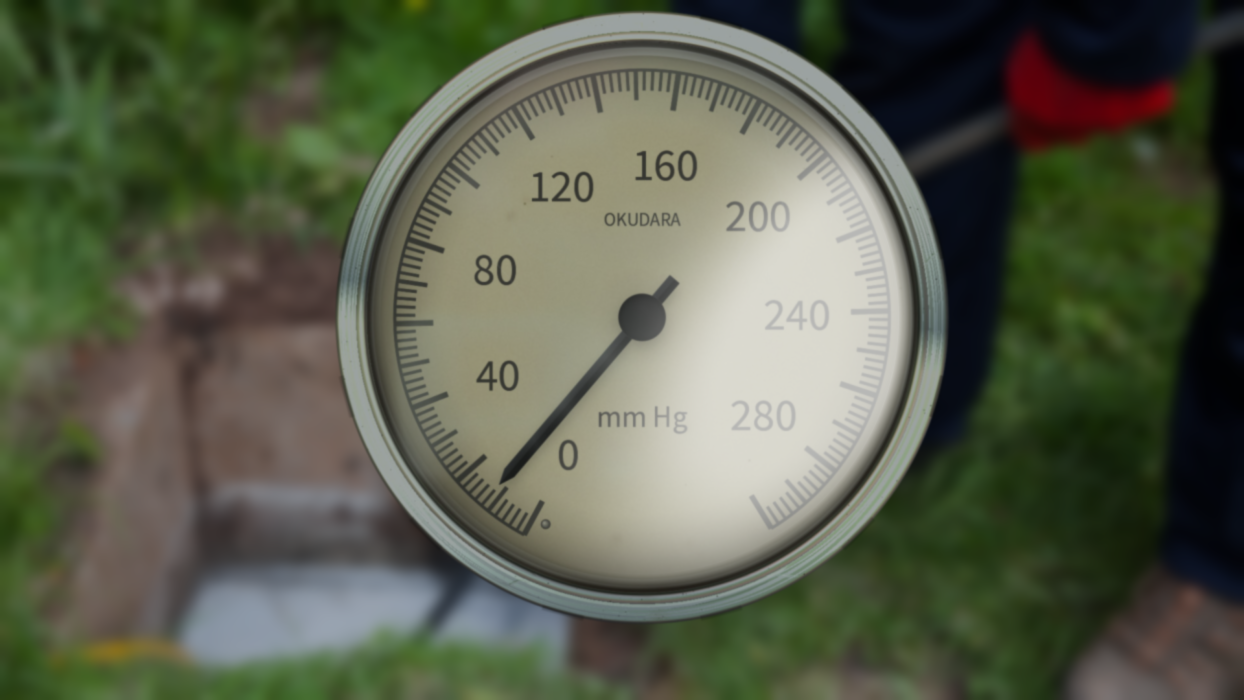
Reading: 12mmHg
